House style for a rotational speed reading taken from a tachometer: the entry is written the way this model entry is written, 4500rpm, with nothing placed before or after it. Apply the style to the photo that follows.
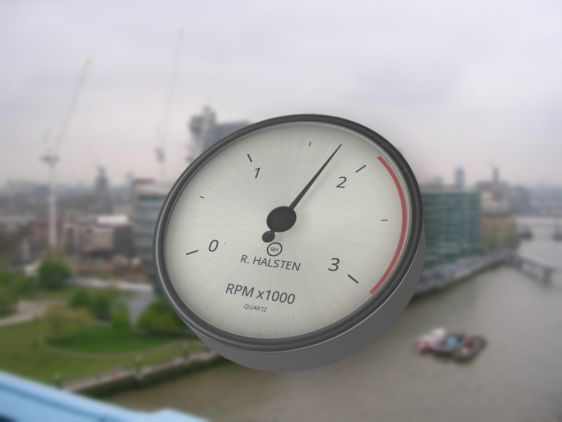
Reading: 1750rpm
